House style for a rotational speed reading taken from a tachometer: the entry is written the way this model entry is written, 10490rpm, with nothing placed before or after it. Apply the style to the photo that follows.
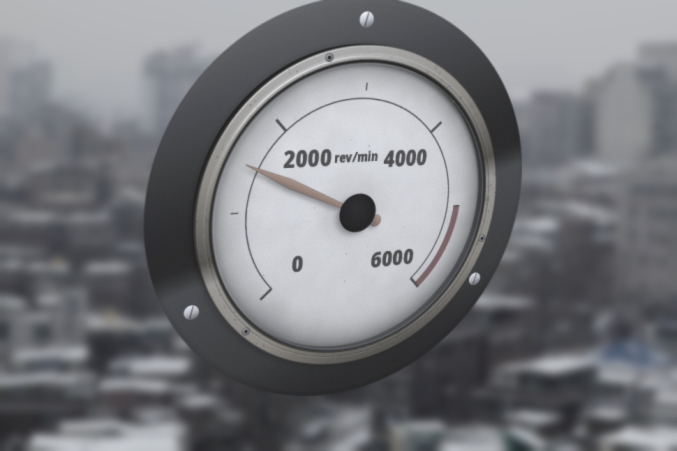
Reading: 1500rpm
